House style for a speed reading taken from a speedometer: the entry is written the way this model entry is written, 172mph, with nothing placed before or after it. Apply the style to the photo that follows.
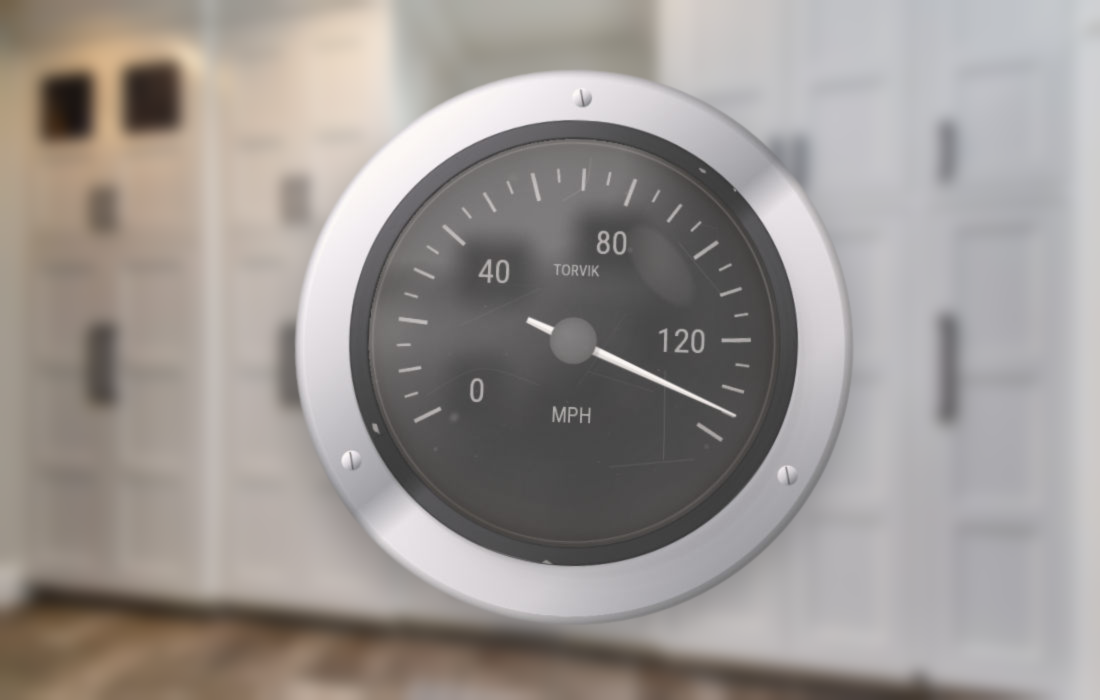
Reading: 135mph
